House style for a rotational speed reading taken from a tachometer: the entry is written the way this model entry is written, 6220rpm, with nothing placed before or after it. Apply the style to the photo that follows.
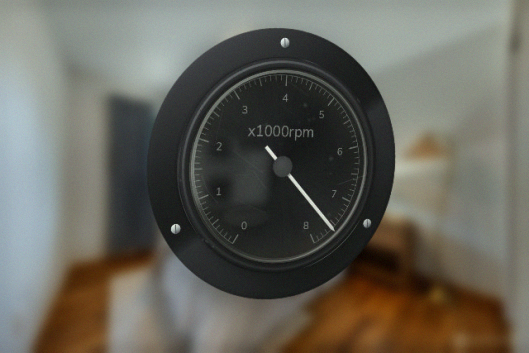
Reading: 7600rpm
